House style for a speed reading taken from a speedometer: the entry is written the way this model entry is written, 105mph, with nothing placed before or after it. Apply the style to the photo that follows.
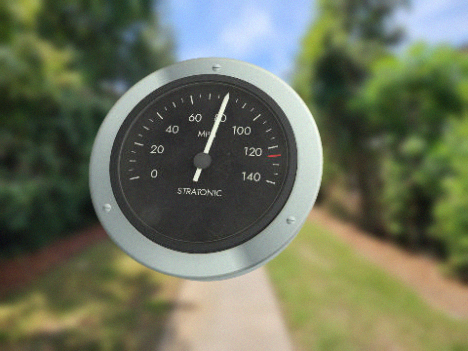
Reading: 80mph
